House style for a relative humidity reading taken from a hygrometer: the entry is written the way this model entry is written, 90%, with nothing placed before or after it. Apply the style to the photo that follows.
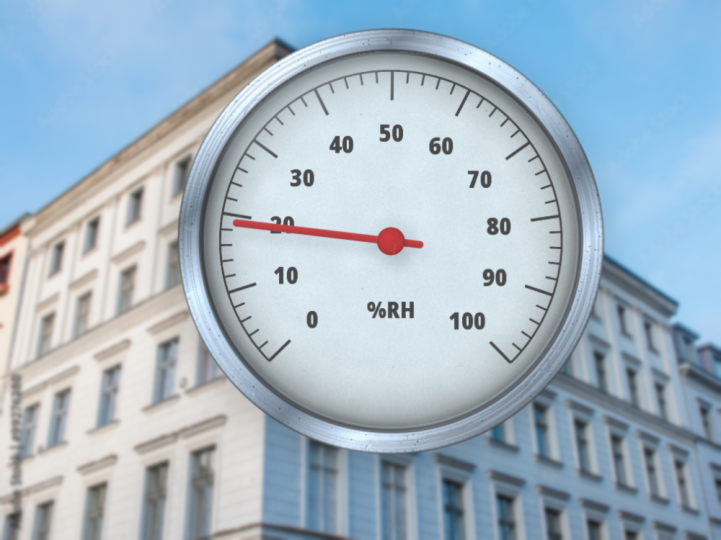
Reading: 19%
